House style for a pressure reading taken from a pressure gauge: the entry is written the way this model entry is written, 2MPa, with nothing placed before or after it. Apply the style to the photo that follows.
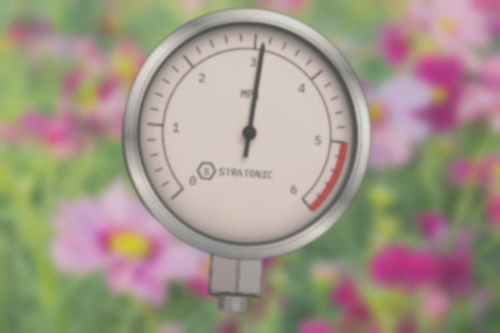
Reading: 3.1MPa
